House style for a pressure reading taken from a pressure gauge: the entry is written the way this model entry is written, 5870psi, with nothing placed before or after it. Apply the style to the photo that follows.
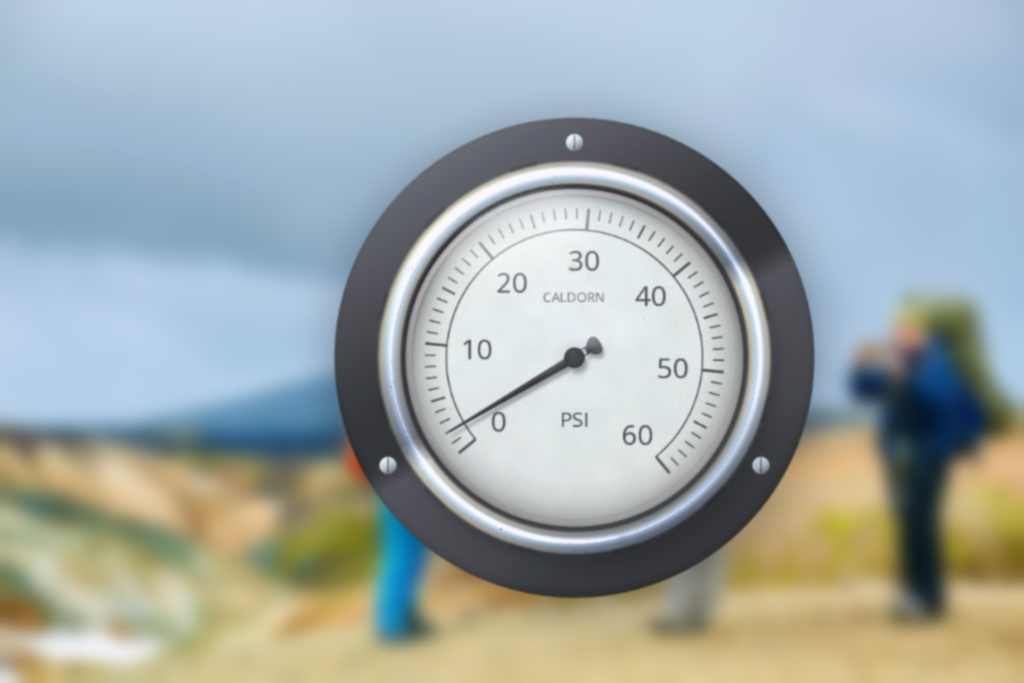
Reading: 2psi
